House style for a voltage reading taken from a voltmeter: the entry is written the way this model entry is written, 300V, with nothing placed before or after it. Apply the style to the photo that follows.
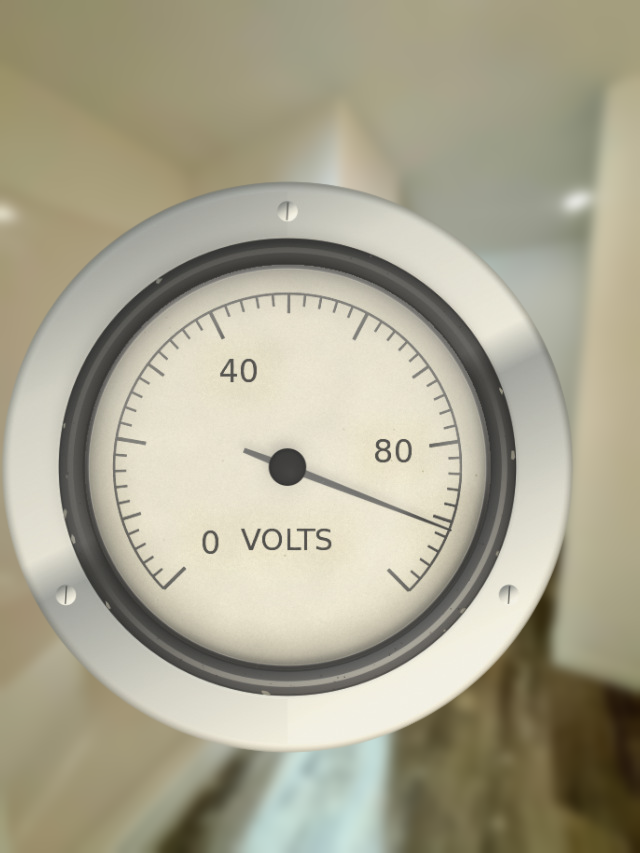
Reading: 91V
